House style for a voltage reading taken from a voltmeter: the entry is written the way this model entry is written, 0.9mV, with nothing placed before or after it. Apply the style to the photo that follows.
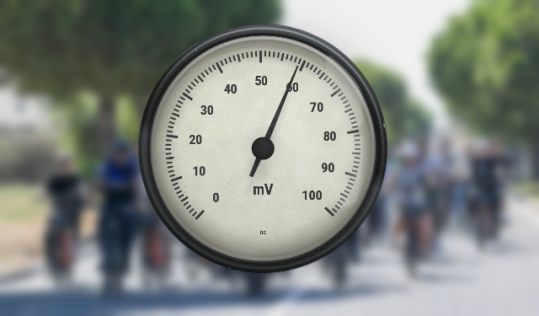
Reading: 59mV
